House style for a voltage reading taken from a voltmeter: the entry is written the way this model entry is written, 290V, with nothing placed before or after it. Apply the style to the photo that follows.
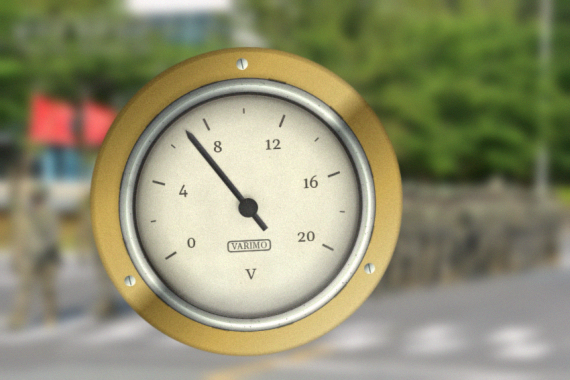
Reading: 7V
